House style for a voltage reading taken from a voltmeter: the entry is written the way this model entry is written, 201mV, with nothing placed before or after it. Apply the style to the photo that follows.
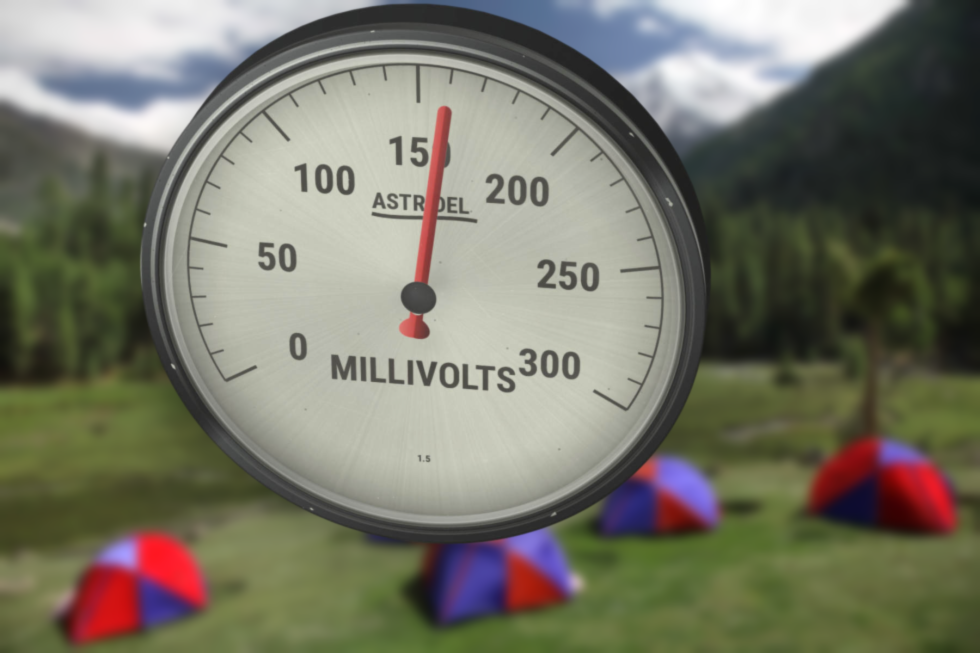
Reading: 160mV
